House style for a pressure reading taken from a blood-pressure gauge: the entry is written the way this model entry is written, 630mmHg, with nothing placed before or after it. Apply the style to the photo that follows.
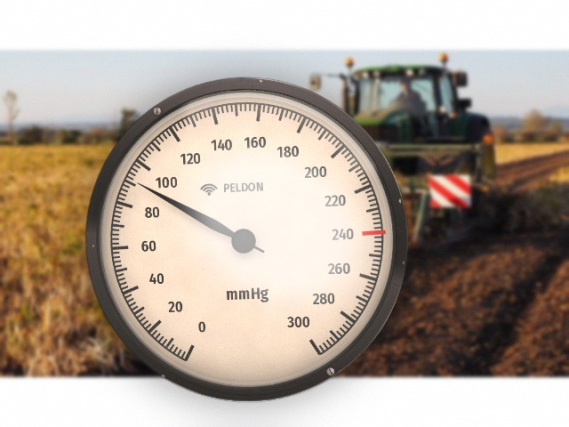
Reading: 92mmHg
